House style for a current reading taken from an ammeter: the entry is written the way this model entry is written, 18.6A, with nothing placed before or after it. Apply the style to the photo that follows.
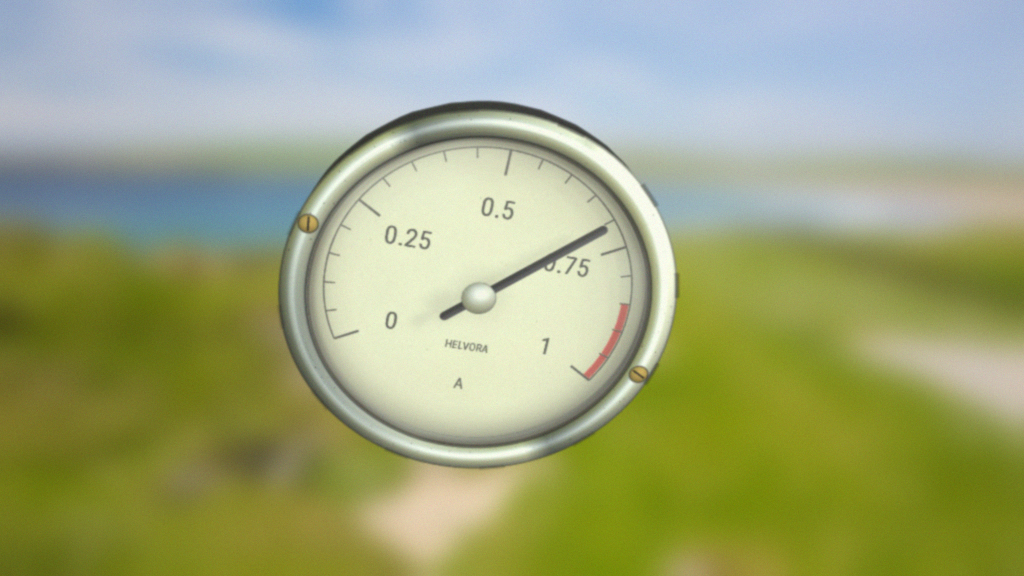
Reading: 0.7A
